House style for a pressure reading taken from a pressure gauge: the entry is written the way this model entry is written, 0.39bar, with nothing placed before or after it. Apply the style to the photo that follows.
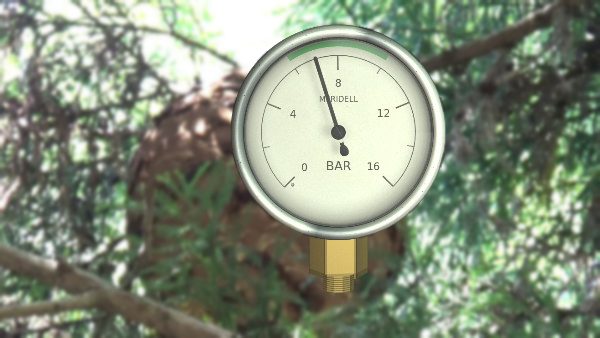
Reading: 7bar
